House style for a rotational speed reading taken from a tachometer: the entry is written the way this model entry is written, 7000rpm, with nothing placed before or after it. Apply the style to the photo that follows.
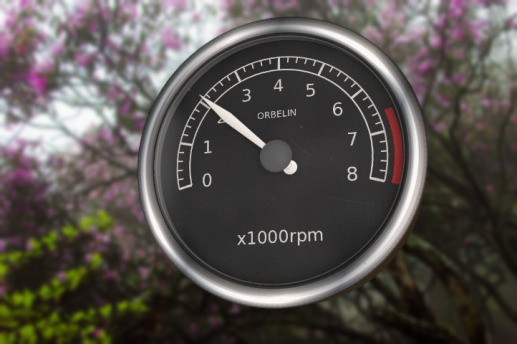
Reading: 2100rpm
